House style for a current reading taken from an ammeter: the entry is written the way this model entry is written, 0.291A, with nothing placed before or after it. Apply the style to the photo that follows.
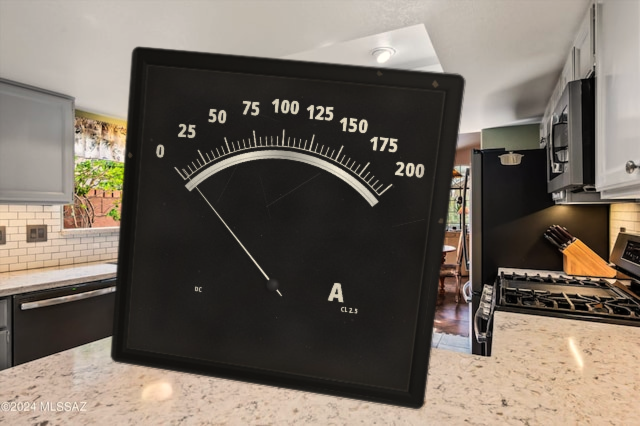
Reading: 5A
